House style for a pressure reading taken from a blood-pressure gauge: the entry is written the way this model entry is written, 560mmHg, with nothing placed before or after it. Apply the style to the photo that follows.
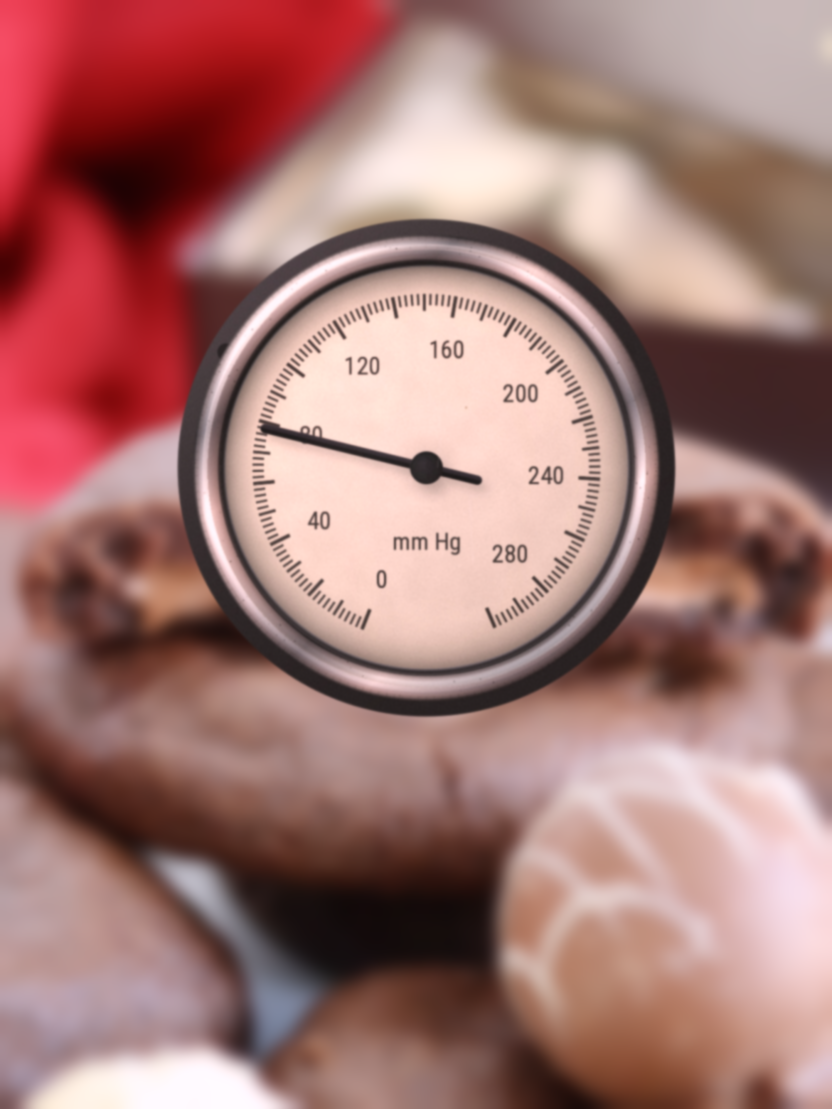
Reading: 78mmHg
